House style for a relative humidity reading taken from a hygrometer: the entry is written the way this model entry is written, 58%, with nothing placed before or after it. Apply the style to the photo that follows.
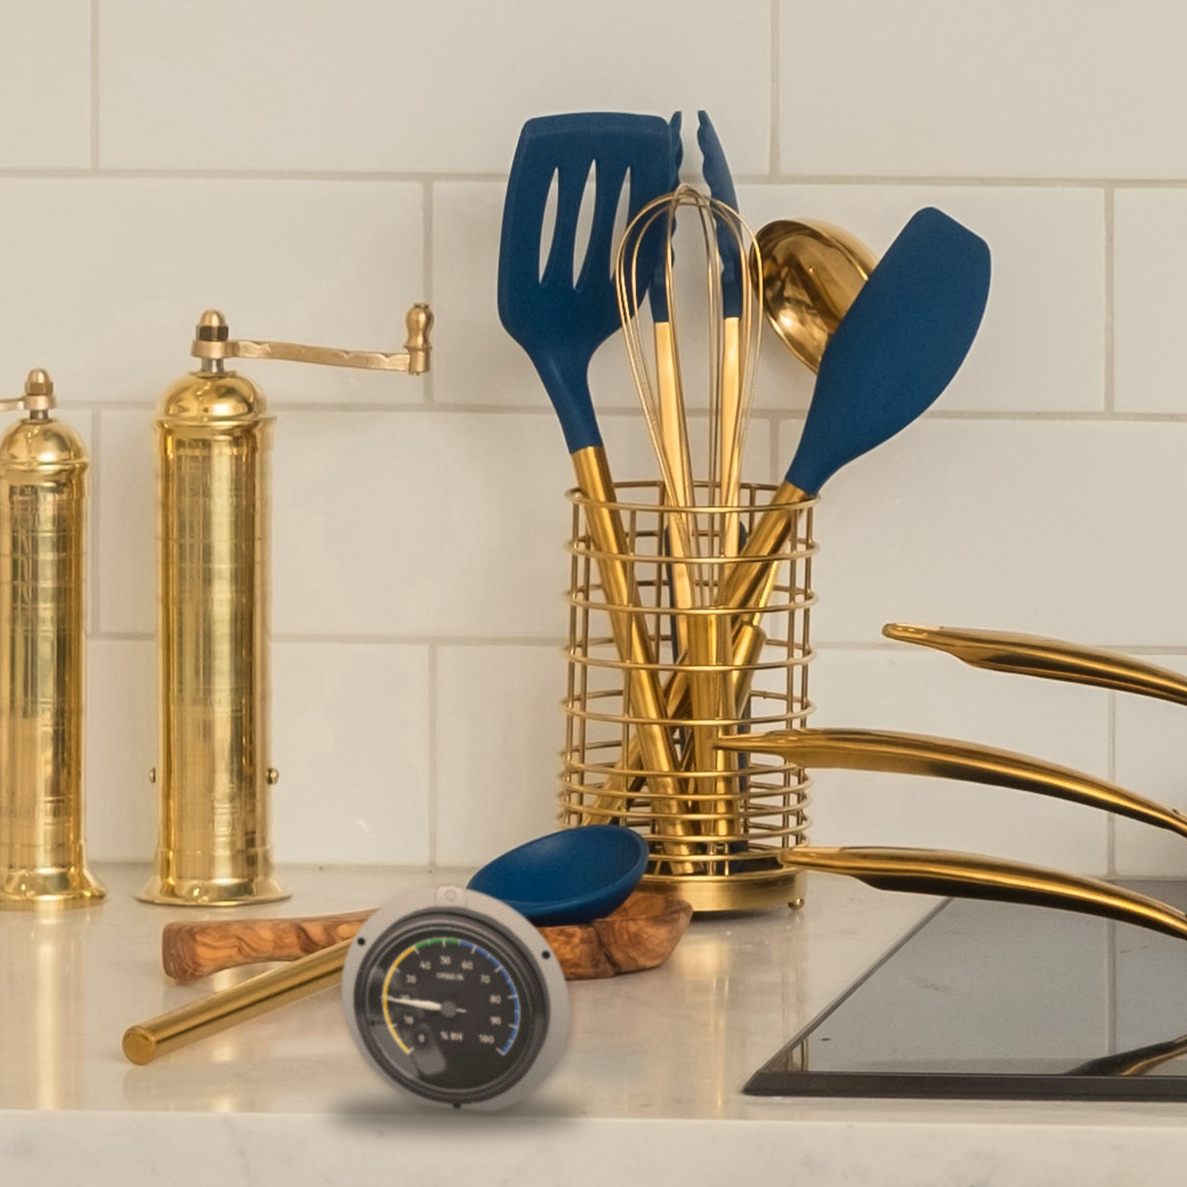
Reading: 20%
